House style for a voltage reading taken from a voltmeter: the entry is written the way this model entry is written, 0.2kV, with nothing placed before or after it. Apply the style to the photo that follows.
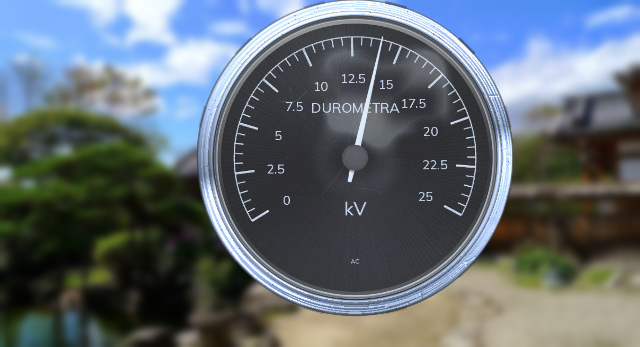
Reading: 14kV
